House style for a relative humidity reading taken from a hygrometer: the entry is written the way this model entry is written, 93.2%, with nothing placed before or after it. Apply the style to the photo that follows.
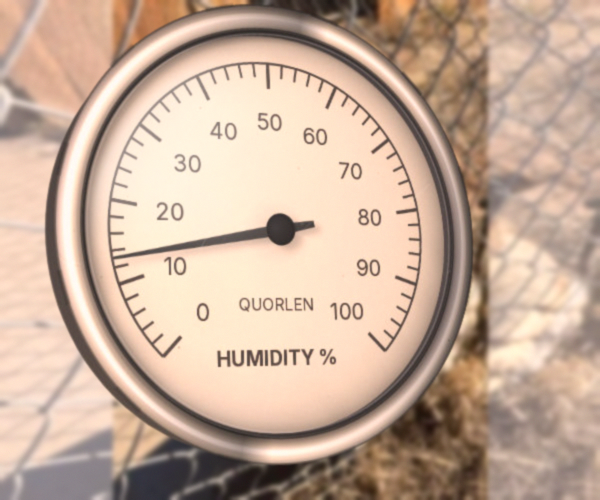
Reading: 13%
